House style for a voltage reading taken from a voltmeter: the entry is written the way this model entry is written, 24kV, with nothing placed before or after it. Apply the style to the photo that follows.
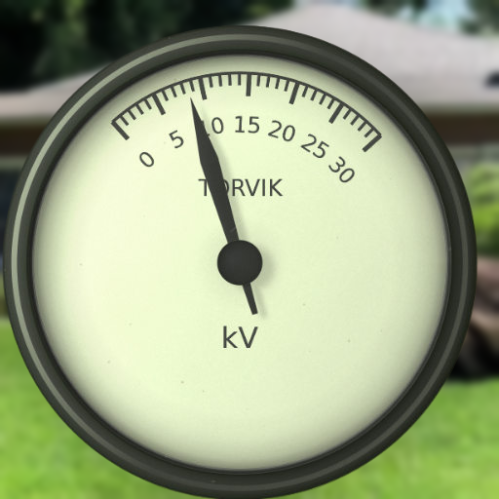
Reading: 8.5kV
